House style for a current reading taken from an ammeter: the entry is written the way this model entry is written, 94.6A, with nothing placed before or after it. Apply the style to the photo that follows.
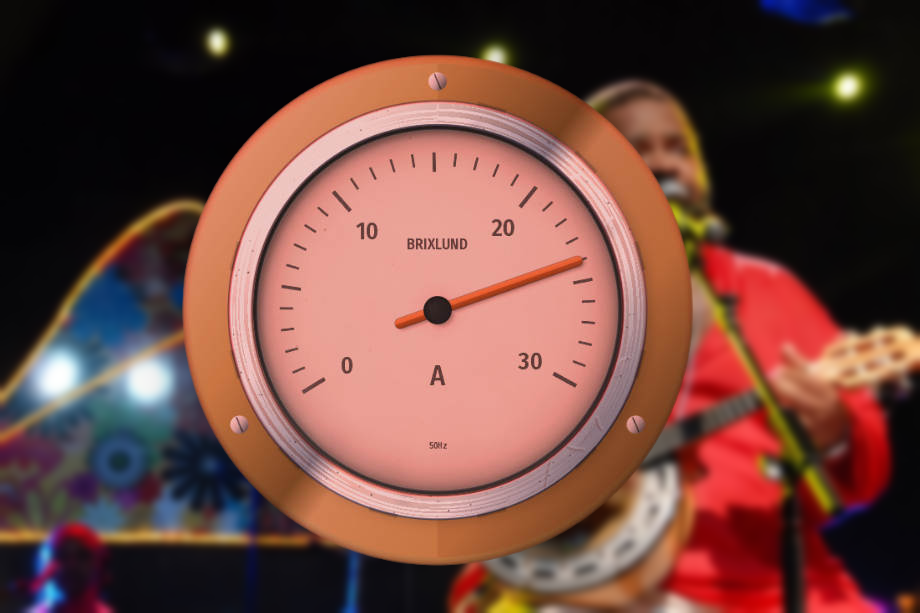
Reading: 24A
